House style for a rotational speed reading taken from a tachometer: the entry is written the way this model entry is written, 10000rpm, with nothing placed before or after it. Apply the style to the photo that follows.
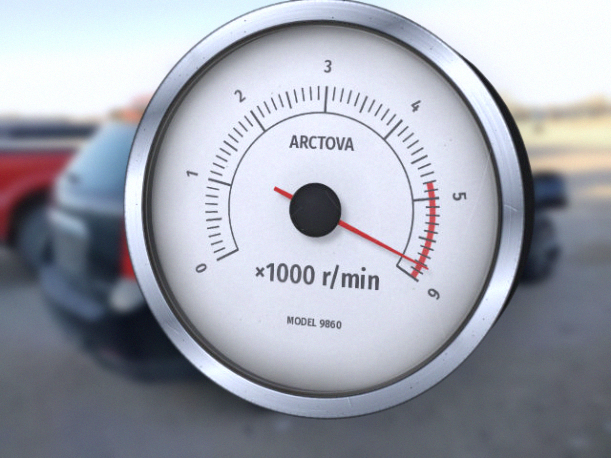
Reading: 5800rpm
